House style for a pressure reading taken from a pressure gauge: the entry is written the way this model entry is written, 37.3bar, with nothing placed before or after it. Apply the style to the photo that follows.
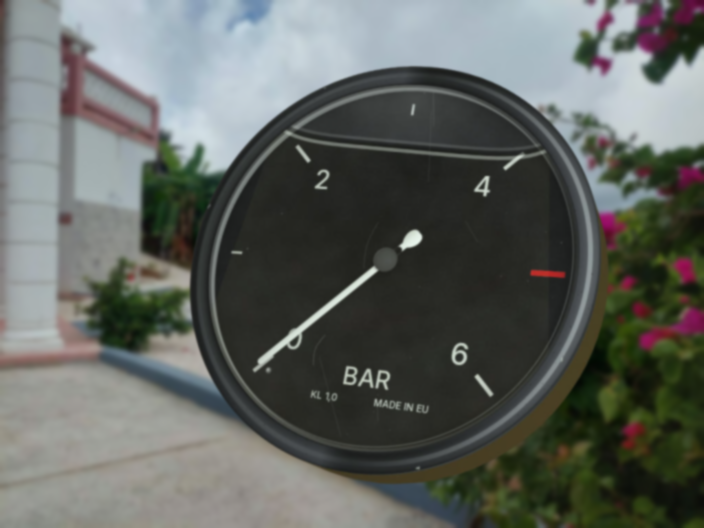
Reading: 0bar
